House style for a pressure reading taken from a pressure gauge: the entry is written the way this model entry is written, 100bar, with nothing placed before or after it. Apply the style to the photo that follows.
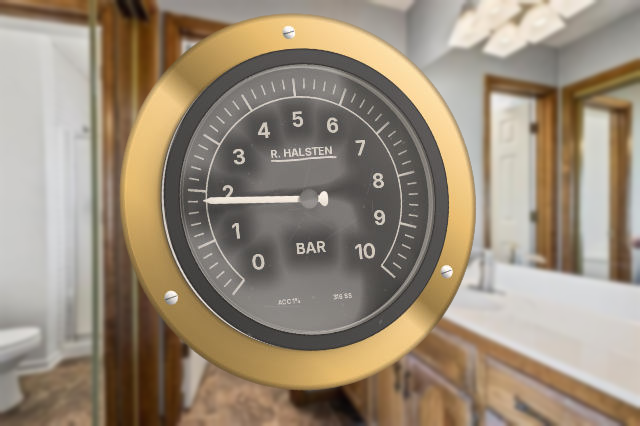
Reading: 1.8bar
